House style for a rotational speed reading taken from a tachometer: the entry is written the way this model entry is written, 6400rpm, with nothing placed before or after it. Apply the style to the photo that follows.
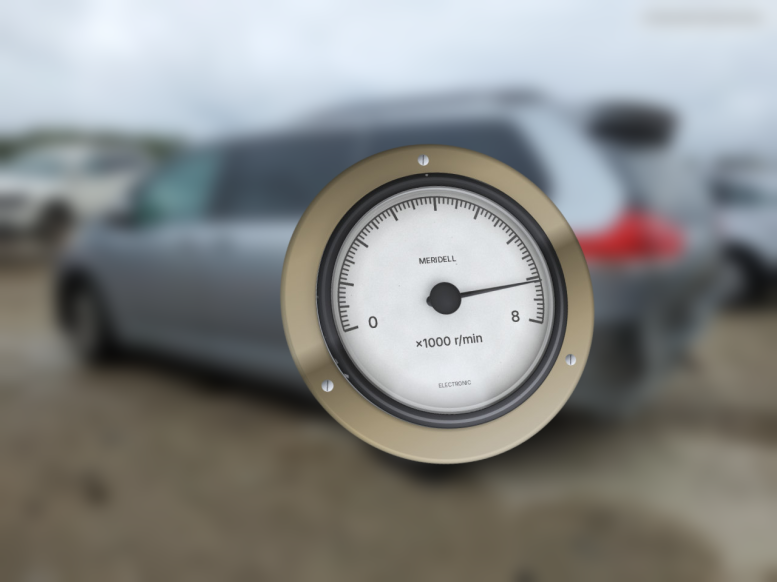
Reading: 7100rpm
